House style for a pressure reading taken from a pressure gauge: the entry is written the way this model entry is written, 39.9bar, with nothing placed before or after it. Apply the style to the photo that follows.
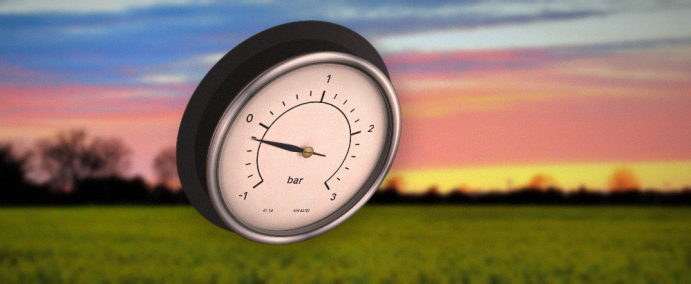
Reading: -0.2bar
